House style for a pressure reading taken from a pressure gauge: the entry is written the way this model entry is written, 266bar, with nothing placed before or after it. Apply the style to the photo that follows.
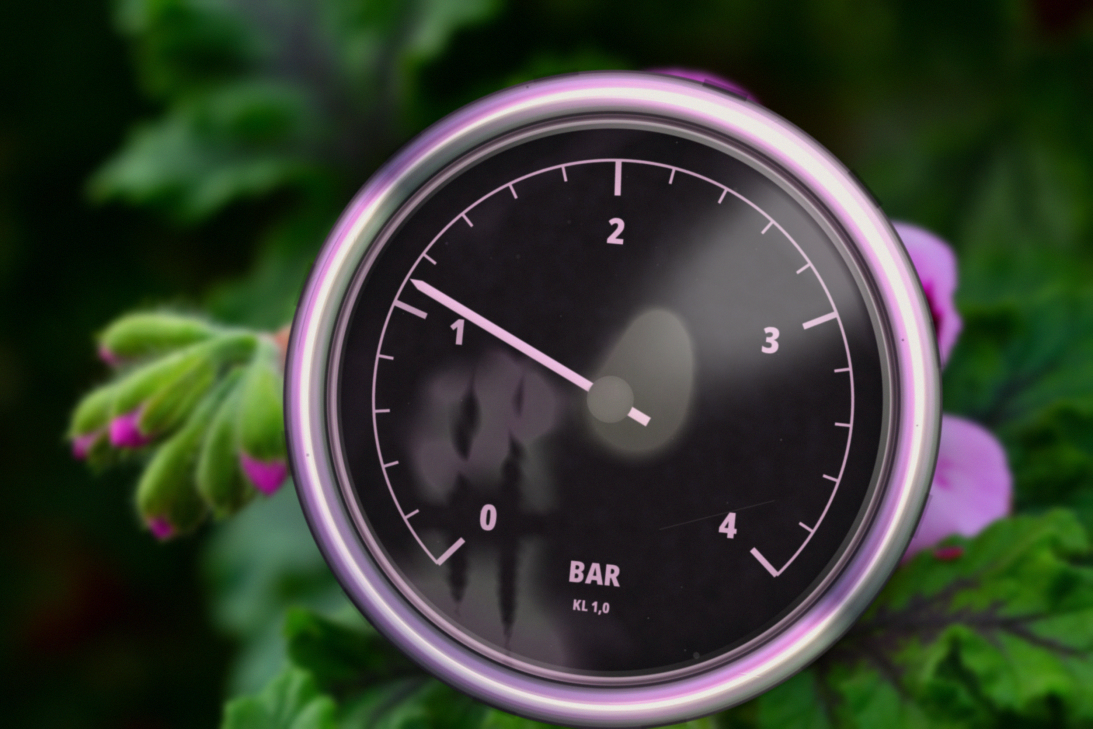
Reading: 1.1bar
